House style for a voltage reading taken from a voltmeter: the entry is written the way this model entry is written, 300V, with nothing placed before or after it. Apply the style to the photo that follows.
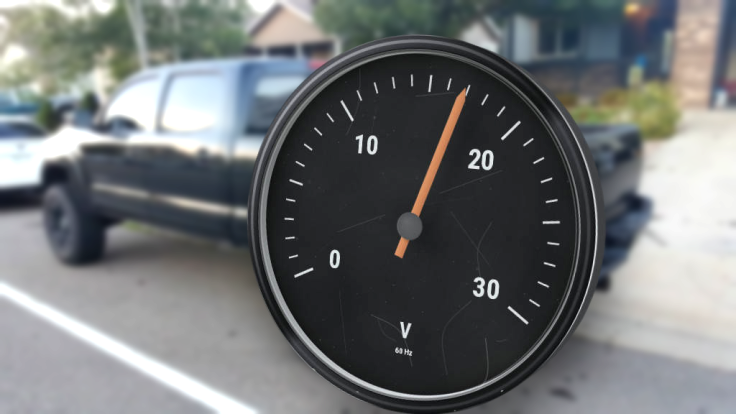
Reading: 17V
